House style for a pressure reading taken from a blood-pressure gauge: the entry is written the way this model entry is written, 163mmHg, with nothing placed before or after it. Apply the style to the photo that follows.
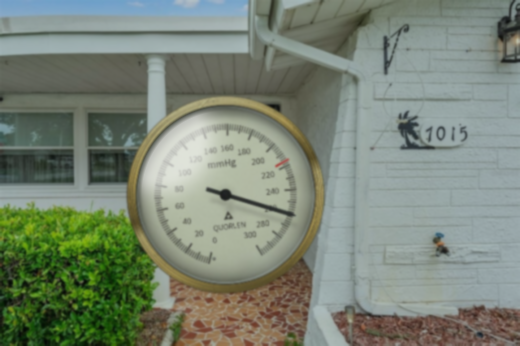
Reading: 260mmHg
